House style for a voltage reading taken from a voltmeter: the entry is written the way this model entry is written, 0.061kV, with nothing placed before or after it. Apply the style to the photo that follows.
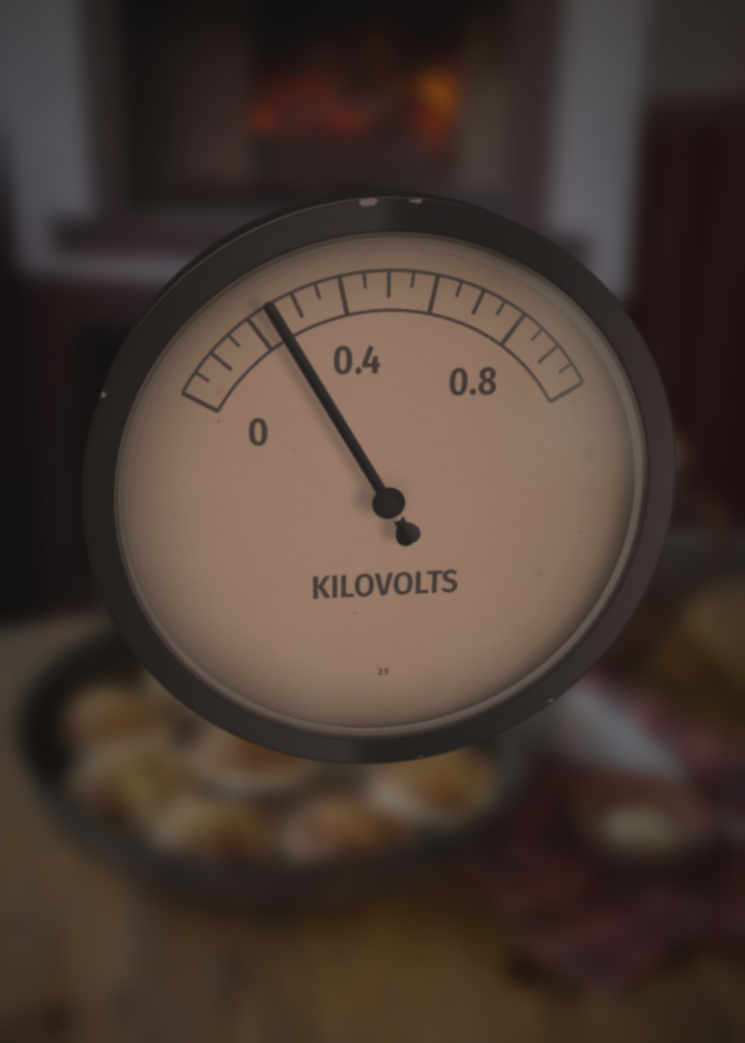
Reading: 0.25kV
